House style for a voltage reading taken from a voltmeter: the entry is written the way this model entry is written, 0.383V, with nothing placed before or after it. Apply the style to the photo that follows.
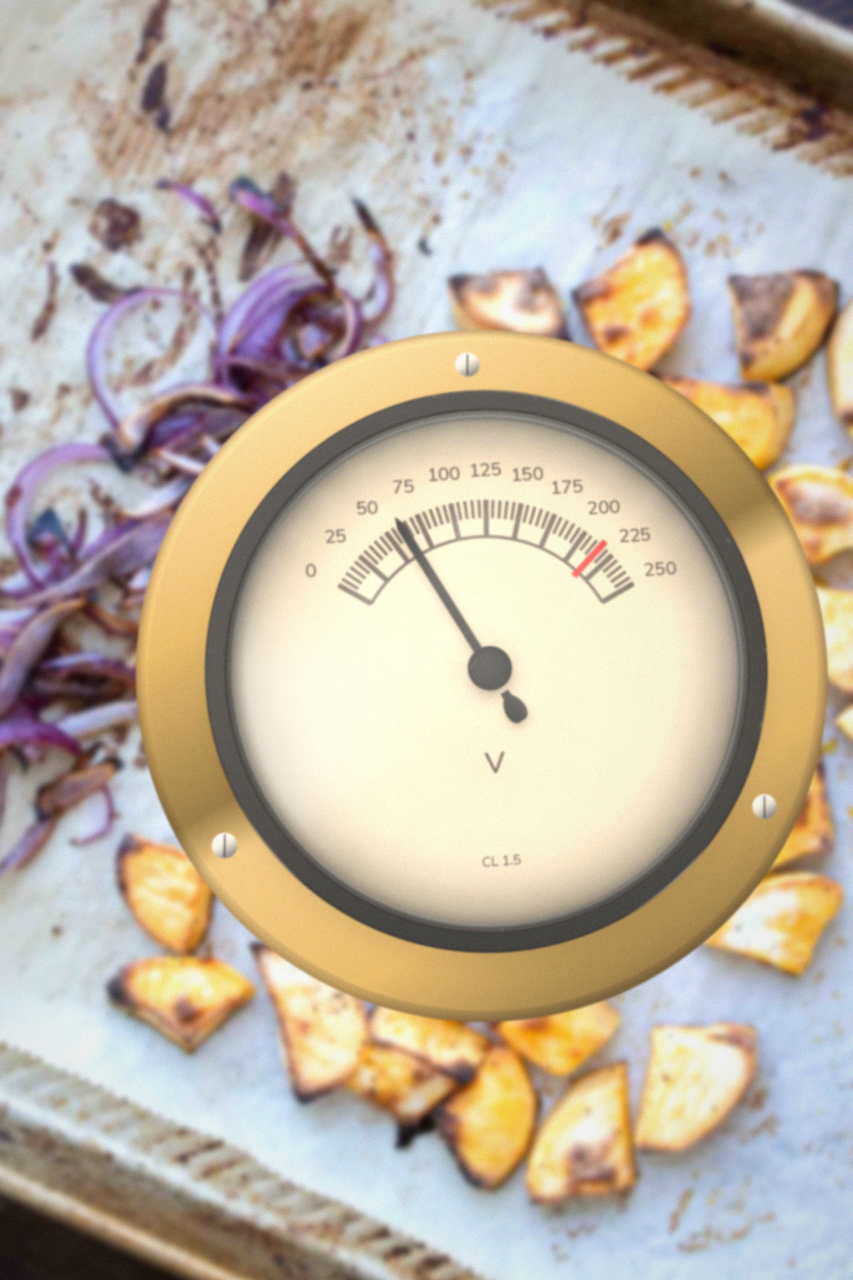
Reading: 60V
